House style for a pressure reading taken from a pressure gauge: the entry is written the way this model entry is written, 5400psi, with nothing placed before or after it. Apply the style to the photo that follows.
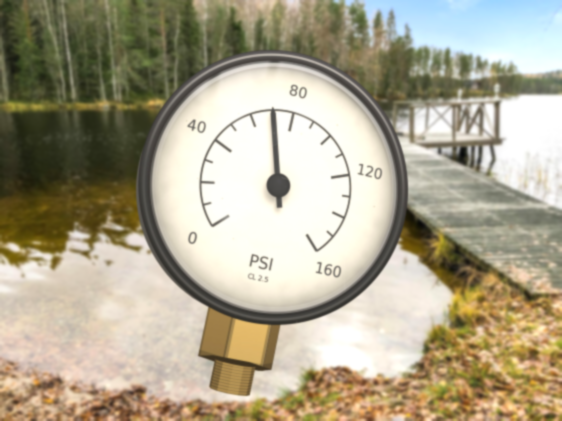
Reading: 70psi
